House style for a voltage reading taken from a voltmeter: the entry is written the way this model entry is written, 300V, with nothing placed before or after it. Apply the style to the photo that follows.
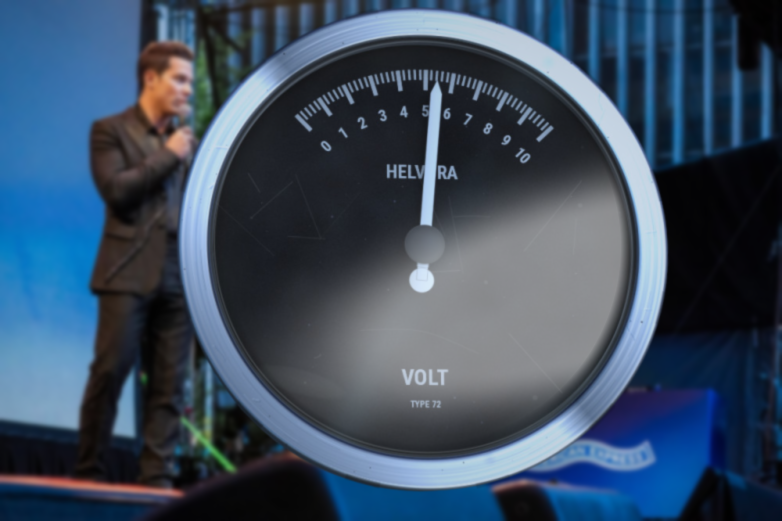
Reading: 5.4V
